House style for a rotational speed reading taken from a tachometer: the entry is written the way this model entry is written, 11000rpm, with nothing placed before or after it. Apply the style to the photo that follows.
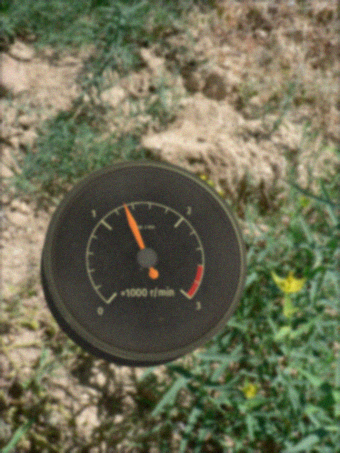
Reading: 1300rpm
